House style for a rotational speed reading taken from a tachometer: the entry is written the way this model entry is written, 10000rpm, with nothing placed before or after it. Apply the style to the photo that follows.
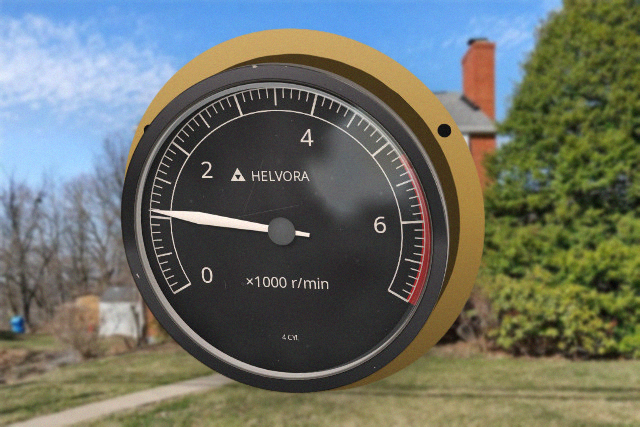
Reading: 1100rpm
